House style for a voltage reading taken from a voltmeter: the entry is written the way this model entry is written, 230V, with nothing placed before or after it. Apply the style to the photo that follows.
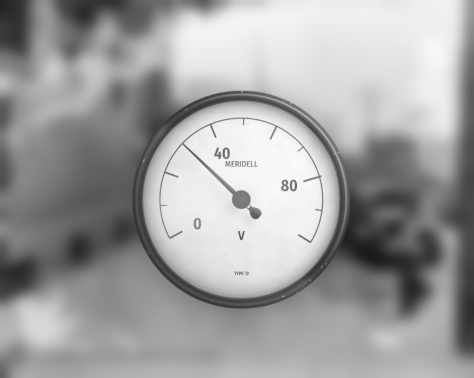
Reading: 30V
